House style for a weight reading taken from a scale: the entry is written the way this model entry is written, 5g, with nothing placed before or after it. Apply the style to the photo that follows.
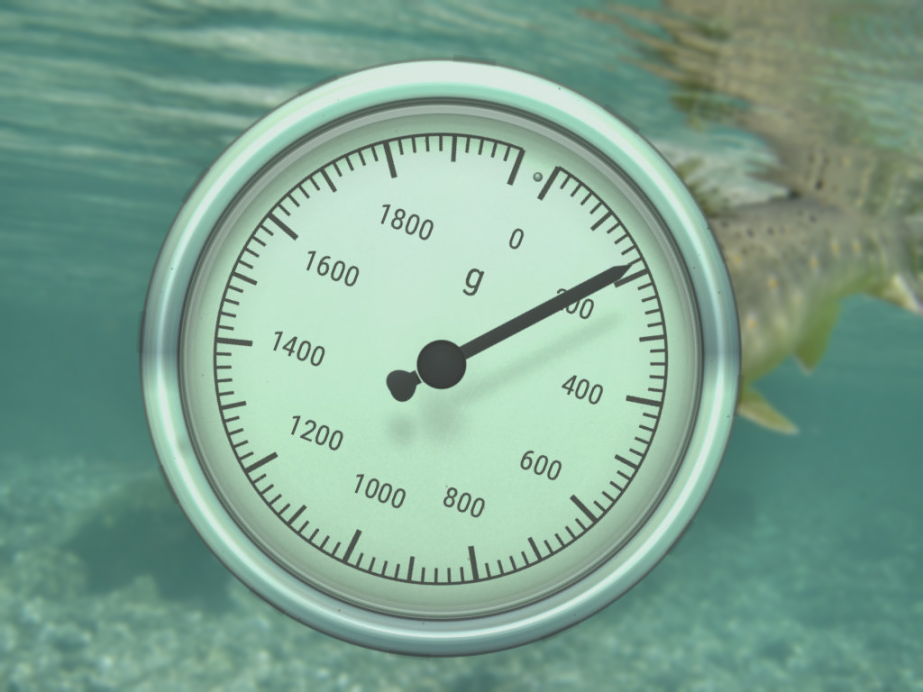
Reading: 180g
